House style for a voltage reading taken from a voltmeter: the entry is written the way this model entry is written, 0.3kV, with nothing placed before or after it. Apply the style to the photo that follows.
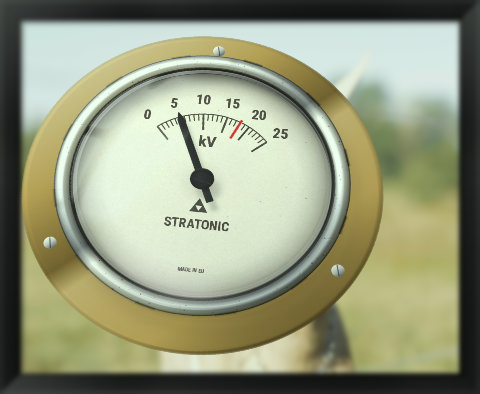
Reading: 5kV
